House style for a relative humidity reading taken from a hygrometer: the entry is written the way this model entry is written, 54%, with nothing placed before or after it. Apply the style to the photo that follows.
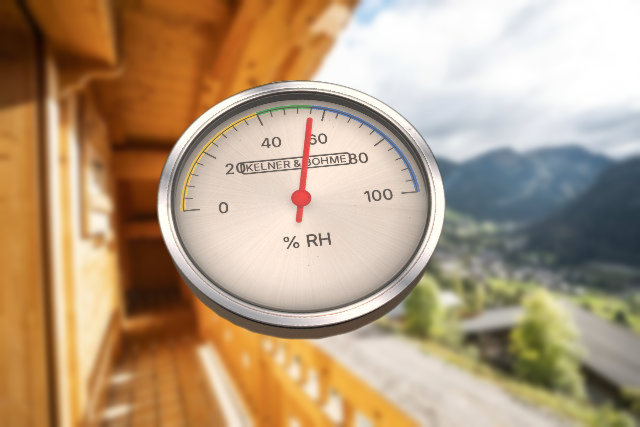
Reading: 56%
